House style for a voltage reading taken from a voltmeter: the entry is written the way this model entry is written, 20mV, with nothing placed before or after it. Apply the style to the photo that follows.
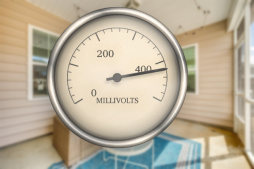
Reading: 420mV
